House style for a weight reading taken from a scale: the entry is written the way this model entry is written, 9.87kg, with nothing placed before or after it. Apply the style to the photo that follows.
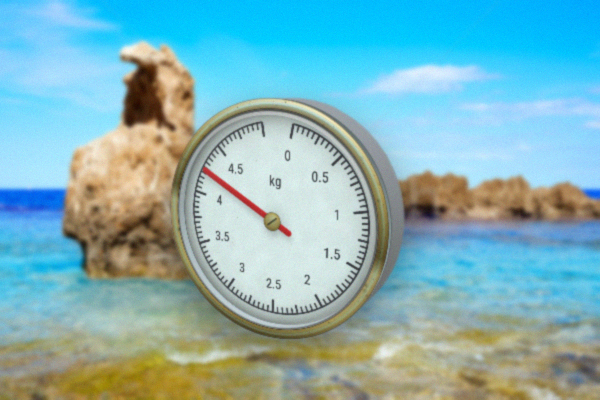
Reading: 4.25kg
